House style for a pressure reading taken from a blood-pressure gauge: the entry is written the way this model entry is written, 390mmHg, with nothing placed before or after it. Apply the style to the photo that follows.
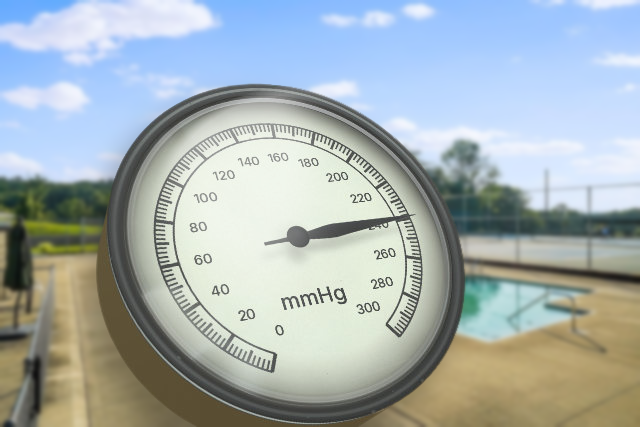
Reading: 240mmHg
